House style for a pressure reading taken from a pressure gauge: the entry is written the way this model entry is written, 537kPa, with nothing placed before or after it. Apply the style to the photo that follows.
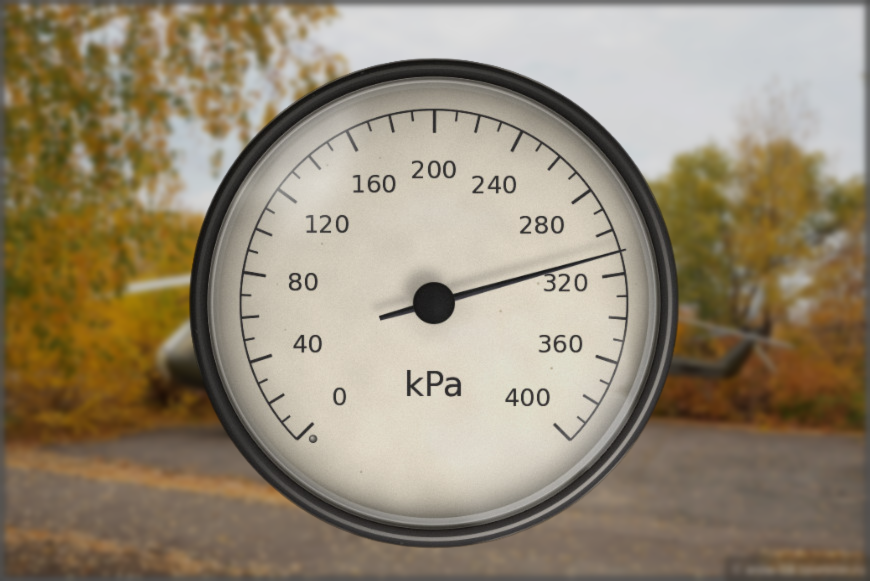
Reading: 310kPa
